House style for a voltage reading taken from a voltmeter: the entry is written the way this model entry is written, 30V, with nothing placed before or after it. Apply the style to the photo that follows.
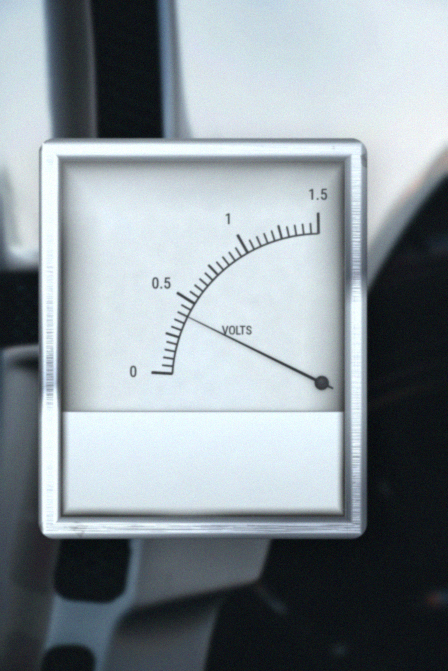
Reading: 0.4V
